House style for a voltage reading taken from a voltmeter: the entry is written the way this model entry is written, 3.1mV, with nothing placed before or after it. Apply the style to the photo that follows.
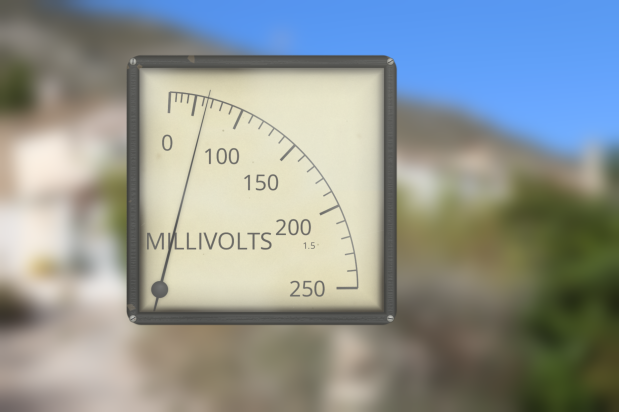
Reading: 65mV
